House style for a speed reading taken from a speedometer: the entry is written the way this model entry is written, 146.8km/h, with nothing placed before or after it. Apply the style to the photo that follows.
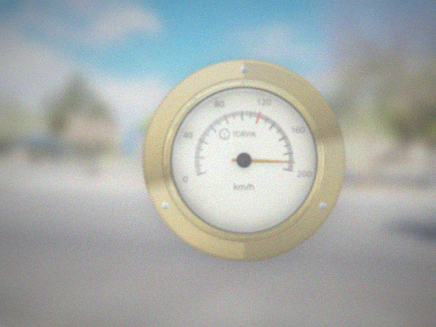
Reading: 190km/h
